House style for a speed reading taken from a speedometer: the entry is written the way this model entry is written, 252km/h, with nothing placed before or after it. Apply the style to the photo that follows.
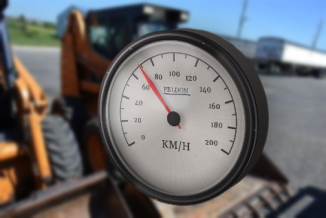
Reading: 70km/h
